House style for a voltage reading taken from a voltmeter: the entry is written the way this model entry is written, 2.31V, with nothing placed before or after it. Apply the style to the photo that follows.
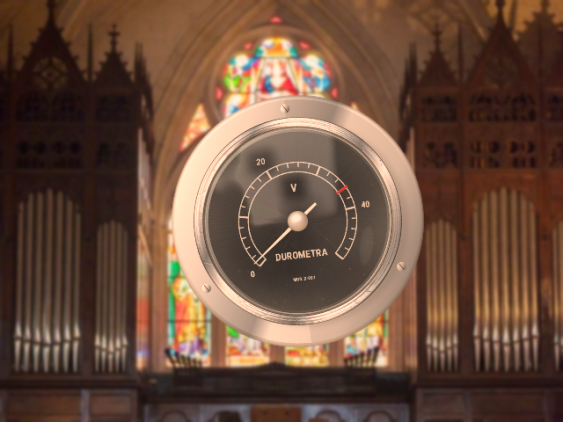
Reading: 1V
